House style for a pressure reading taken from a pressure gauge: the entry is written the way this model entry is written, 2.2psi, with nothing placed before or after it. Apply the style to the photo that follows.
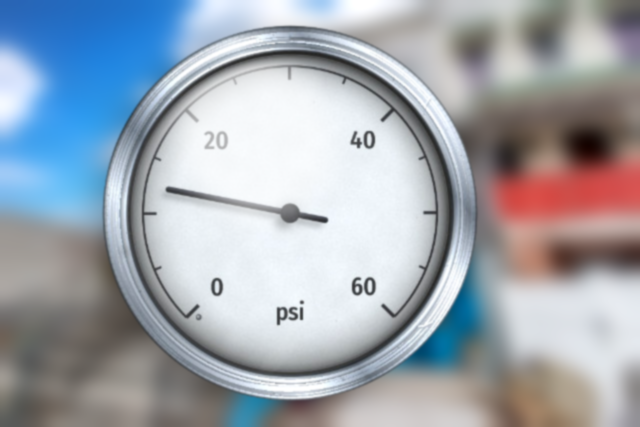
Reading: 12.5psi
